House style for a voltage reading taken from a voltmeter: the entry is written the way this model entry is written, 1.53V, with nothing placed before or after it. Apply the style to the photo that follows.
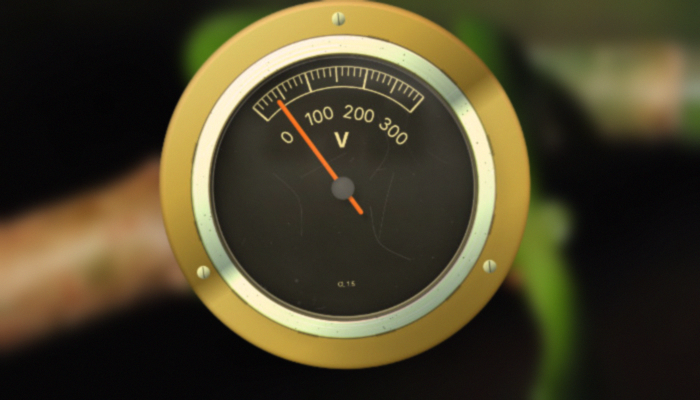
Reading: 40V
